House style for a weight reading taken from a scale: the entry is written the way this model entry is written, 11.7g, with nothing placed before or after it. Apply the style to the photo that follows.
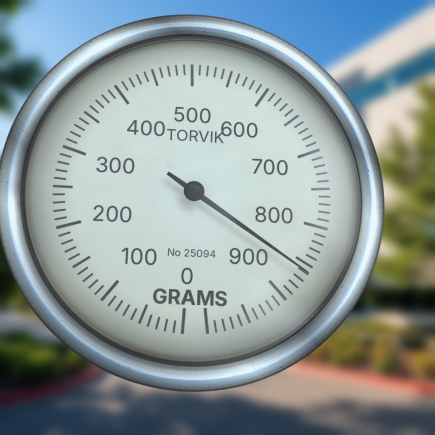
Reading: 860g
